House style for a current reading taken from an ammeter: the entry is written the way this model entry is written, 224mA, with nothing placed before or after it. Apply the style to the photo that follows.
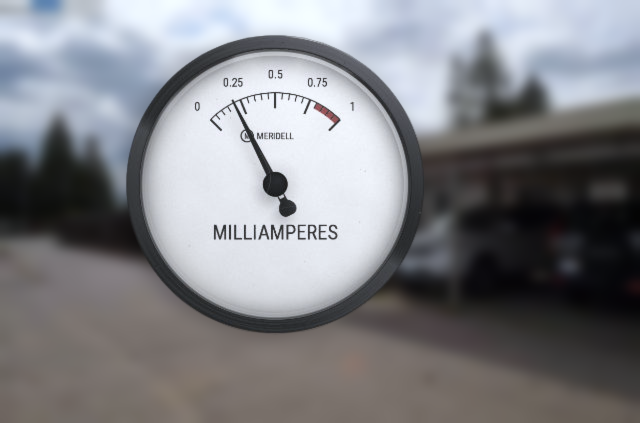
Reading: 0.2mA
